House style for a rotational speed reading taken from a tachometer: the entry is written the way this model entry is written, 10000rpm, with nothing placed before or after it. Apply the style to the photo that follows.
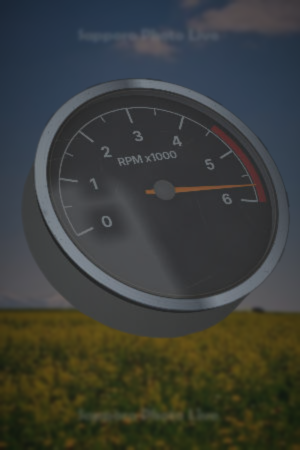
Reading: 5750rpm
